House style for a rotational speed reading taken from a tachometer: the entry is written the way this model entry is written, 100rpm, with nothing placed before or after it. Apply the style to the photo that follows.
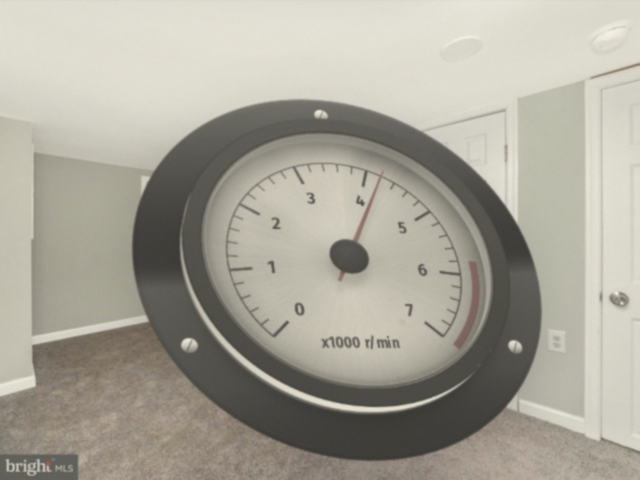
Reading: 4200rpm
